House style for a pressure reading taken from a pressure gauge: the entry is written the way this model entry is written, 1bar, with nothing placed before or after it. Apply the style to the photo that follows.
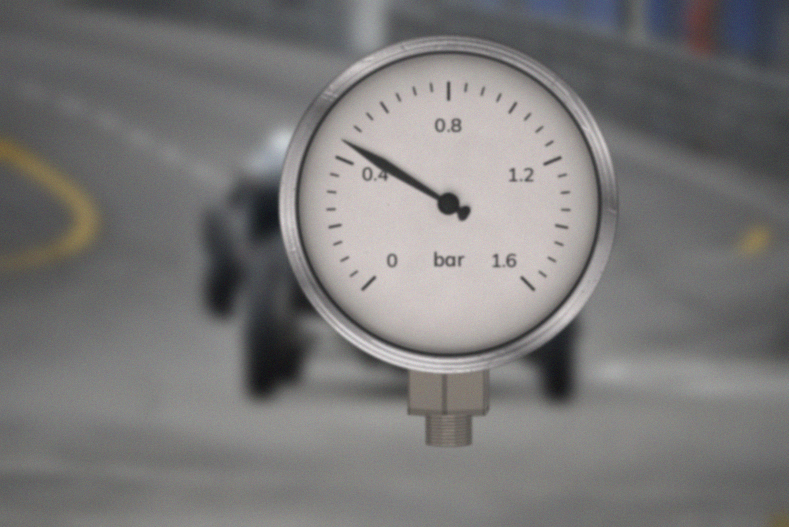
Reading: 0.45bar
